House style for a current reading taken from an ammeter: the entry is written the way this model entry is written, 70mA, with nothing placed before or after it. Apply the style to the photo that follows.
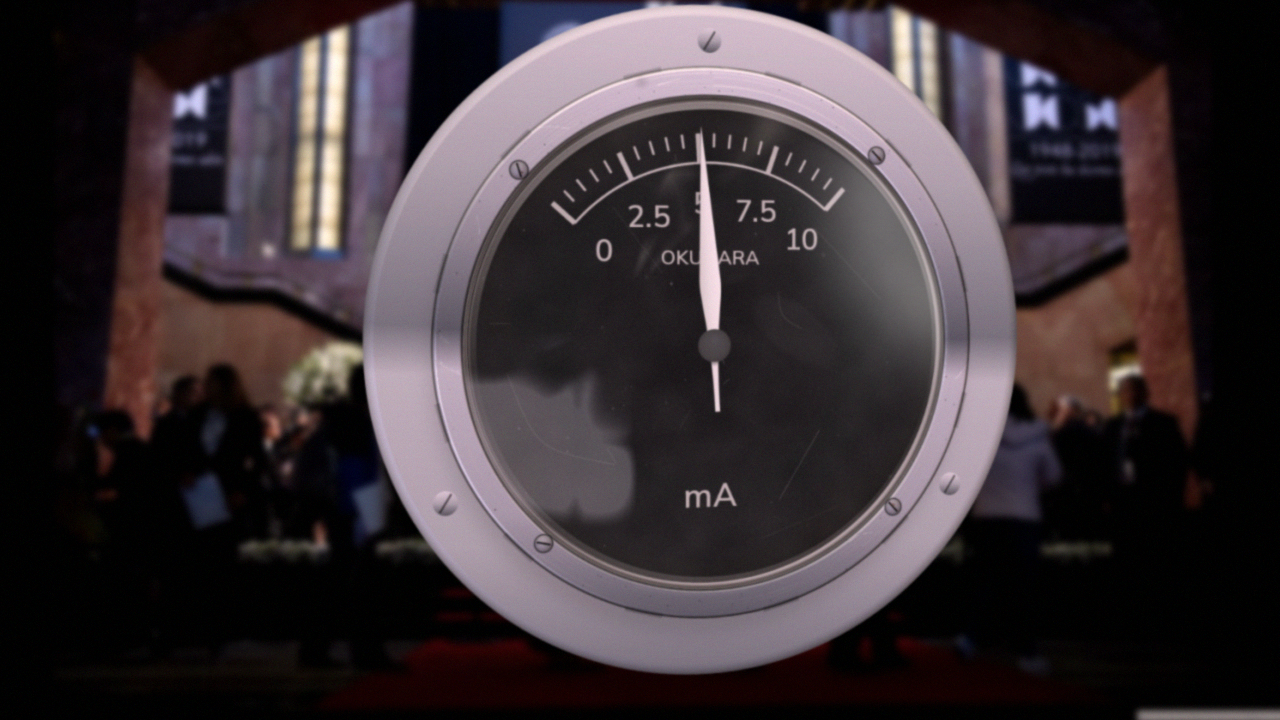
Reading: 5mA
